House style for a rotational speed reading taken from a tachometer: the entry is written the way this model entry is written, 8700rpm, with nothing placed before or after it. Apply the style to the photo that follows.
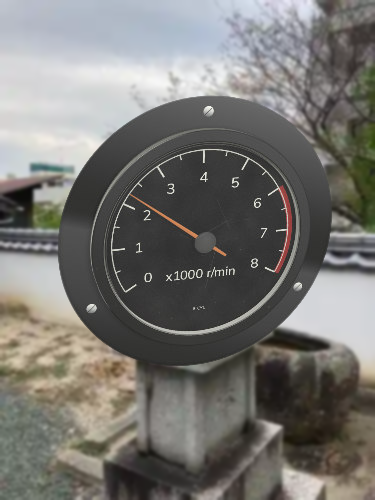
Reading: 2250rpm
